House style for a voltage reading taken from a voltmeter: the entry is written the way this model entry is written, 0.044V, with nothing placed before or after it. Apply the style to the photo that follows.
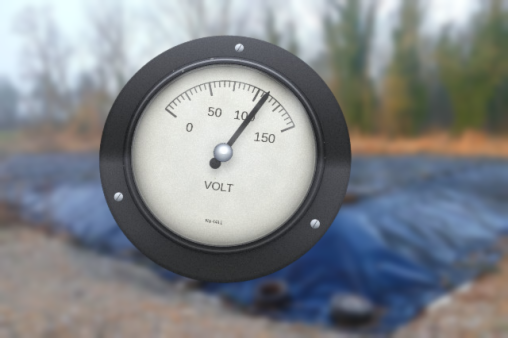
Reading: 110V
